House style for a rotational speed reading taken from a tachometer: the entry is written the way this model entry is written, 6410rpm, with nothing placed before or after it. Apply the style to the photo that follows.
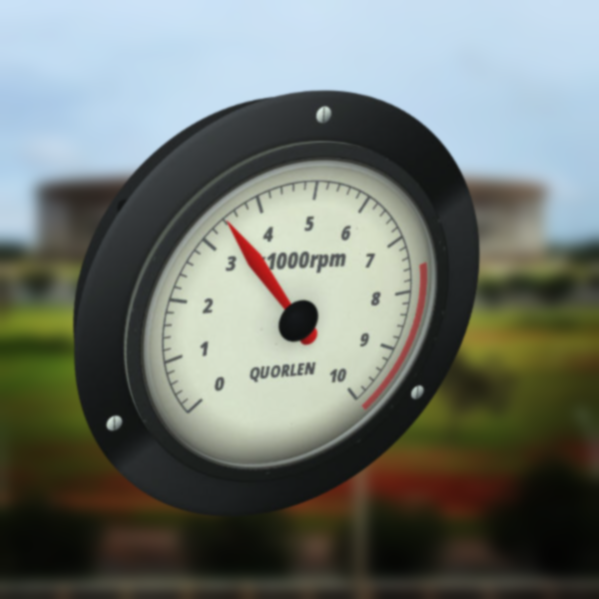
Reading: 3400rpm
